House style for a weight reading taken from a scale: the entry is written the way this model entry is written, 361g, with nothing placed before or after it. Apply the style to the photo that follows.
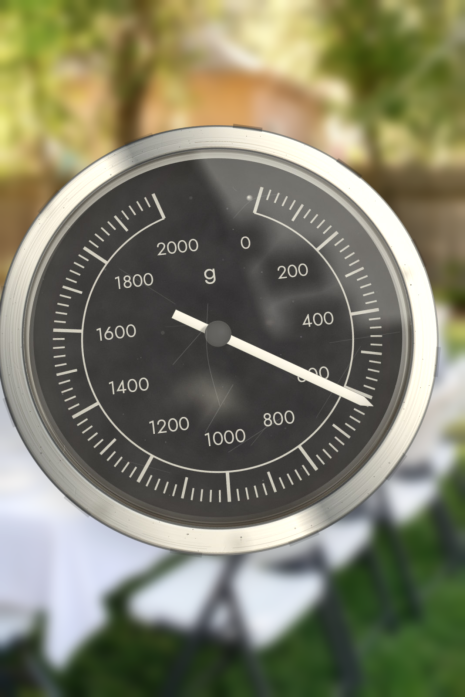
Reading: 620g
